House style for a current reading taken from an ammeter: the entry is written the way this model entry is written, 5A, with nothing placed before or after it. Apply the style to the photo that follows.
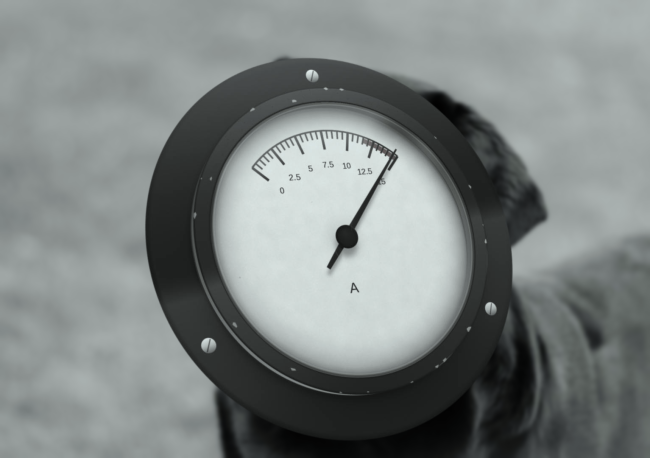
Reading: 14.5A
